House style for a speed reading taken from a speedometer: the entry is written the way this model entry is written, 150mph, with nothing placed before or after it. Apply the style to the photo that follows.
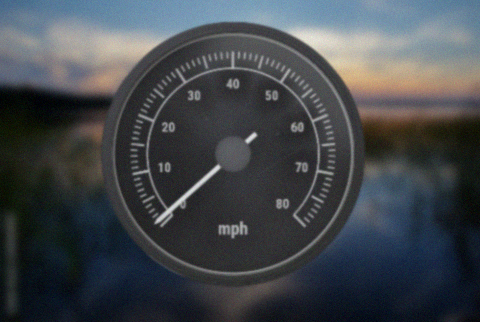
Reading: 1mph
